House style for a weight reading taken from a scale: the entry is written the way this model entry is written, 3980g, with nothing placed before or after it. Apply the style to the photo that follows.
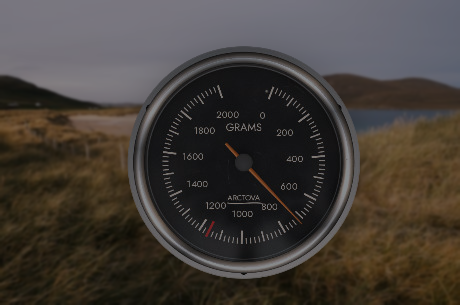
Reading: 720g
